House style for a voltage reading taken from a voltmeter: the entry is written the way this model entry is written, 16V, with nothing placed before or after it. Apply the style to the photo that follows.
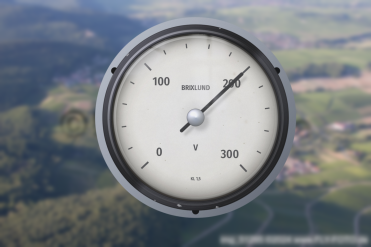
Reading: 200V
